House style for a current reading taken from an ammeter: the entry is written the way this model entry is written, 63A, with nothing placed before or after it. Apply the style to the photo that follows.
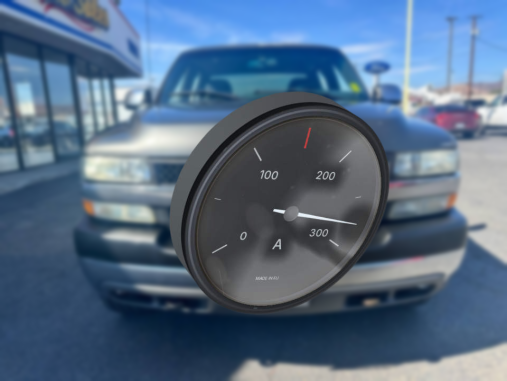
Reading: 275A
